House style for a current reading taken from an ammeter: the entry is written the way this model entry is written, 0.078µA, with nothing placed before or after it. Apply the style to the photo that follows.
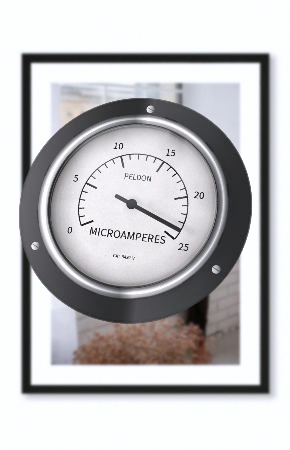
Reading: 24µA
